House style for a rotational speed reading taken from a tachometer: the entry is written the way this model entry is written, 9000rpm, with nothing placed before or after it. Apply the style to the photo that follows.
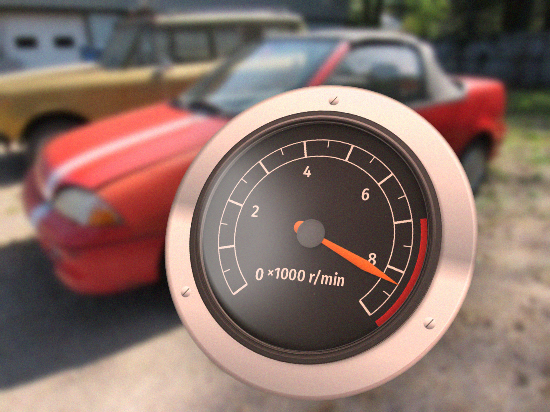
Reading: 8250rpm
